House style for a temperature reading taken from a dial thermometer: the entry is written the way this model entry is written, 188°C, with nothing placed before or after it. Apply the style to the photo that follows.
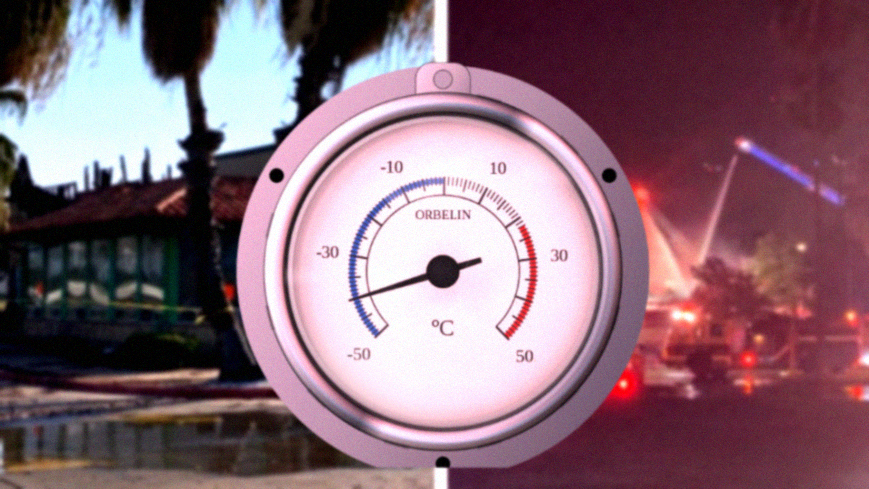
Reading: -40°C
